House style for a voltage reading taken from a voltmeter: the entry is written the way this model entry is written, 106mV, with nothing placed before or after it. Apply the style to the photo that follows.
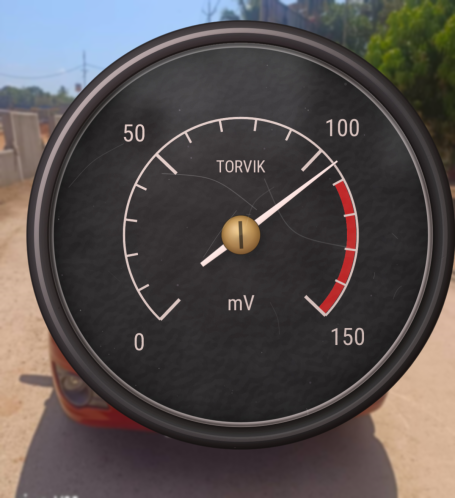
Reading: 105mV
